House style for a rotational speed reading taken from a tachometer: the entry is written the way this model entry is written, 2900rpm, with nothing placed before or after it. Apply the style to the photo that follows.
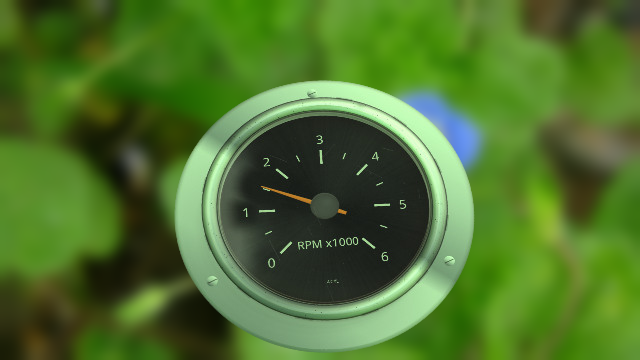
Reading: 1500rpm
